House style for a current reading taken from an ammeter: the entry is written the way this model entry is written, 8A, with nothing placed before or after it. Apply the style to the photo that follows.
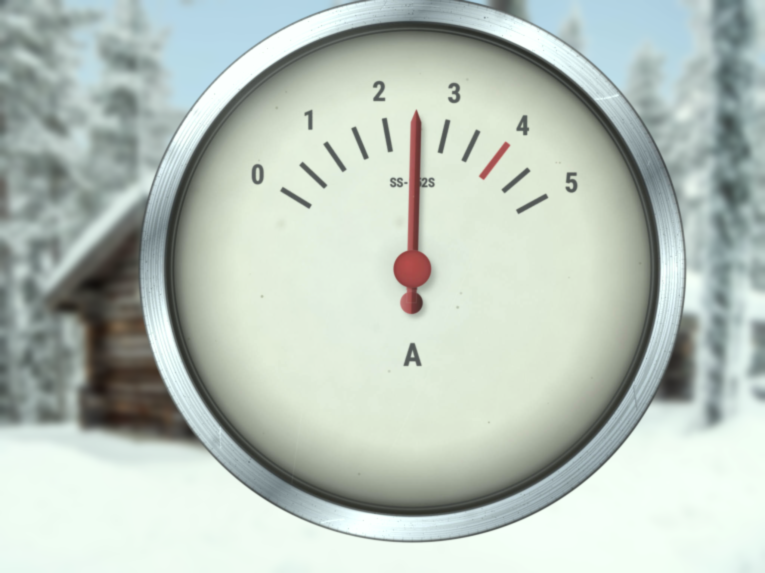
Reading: 2.5A
